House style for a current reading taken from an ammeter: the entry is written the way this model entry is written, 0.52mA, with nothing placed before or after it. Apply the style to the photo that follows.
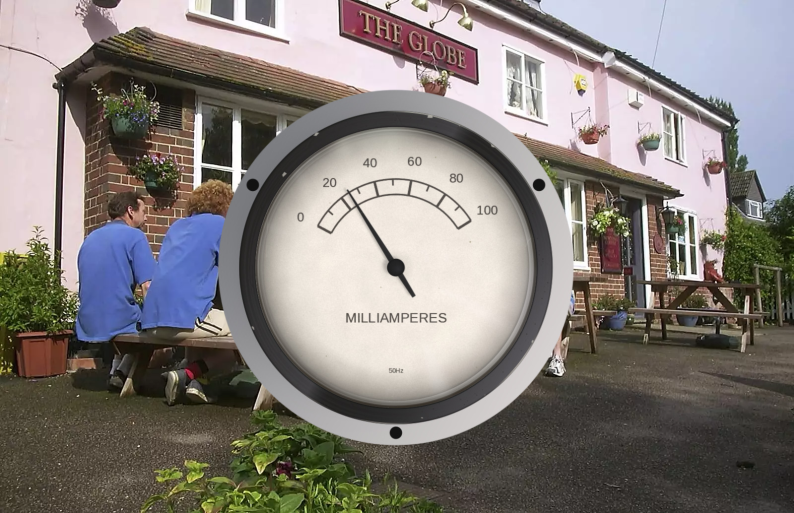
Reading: 25mA
